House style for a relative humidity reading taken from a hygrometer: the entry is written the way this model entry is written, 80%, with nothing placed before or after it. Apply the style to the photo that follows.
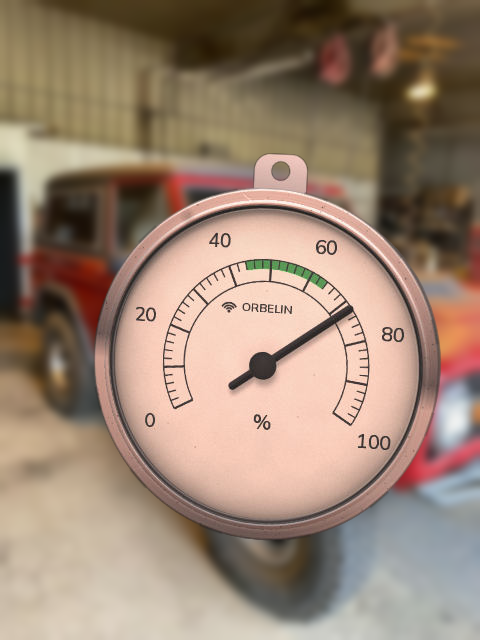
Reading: 72%
